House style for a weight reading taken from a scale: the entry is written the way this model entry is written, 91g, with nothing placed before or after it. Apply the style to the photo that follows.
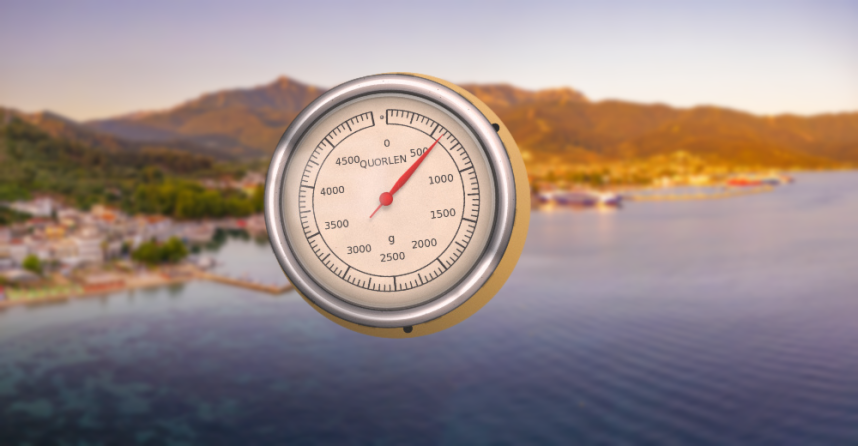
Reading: 600g
